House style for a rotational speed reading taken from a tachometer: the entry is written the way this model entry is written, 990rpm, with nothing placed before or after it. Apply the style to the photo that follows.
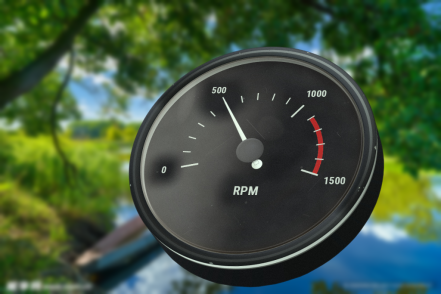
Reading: 500rpm
